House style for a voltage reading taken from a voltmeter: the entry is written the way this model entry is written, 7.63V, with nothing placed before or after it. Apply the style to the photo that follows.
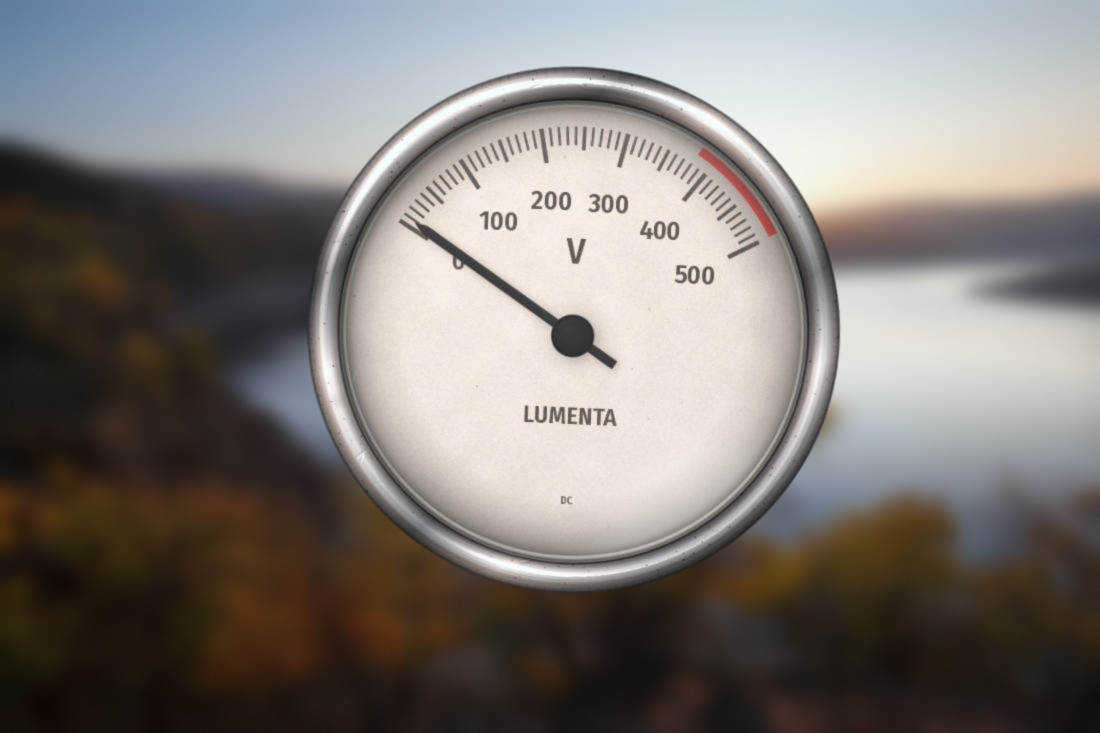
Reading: 10V
